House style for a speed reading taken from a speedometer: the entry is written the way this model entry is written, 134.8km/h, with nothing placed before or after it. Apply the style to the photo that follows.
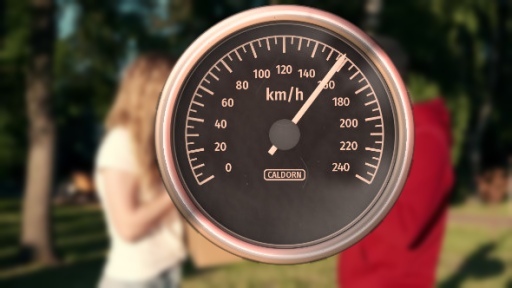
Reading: 157.5km/h
